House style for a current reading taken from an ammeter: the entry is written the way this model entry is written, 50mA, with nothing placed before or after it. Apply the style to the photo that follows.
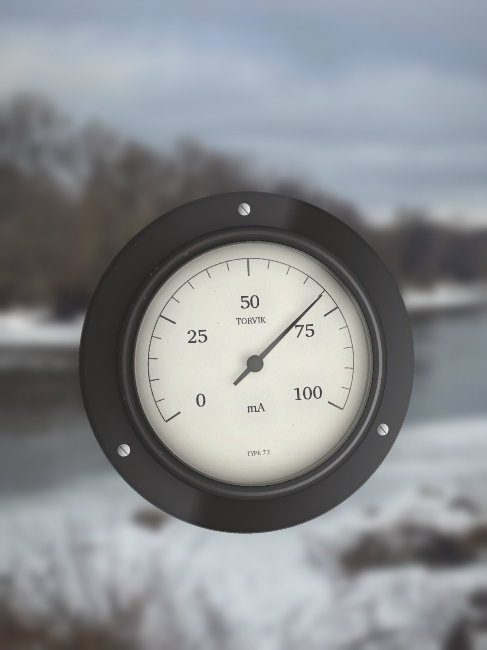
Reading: 70mA
